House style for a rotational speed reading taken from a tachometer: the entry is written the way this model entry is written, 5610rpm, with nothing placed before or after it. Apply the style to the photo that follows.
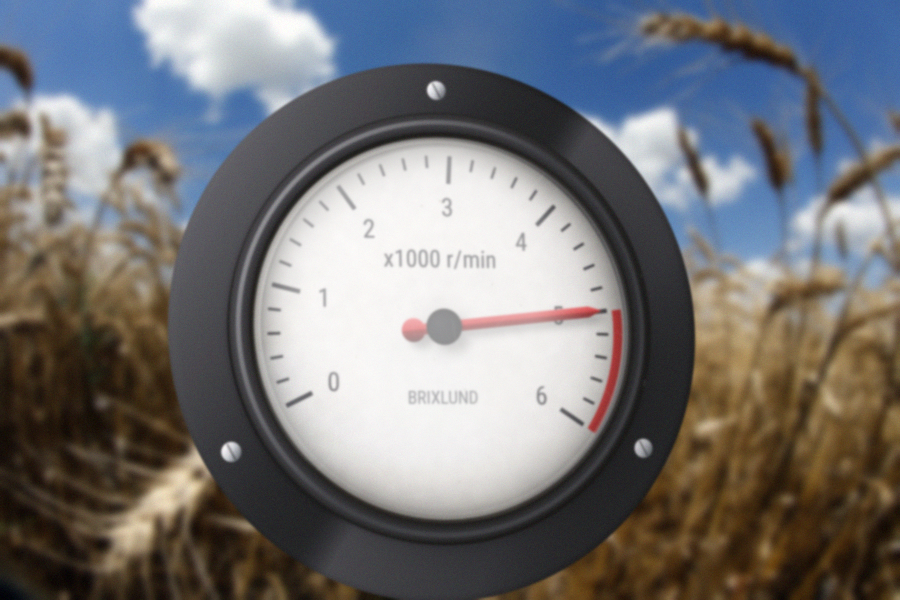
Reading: 5000rpm
